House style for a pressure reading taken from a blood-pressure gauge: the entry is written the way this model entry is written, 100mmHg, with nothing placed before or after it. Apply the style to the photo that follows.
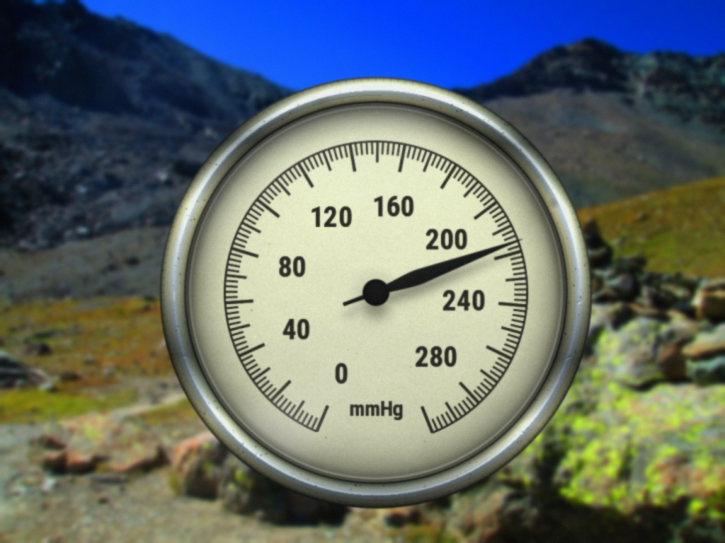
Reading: 216mmHg
